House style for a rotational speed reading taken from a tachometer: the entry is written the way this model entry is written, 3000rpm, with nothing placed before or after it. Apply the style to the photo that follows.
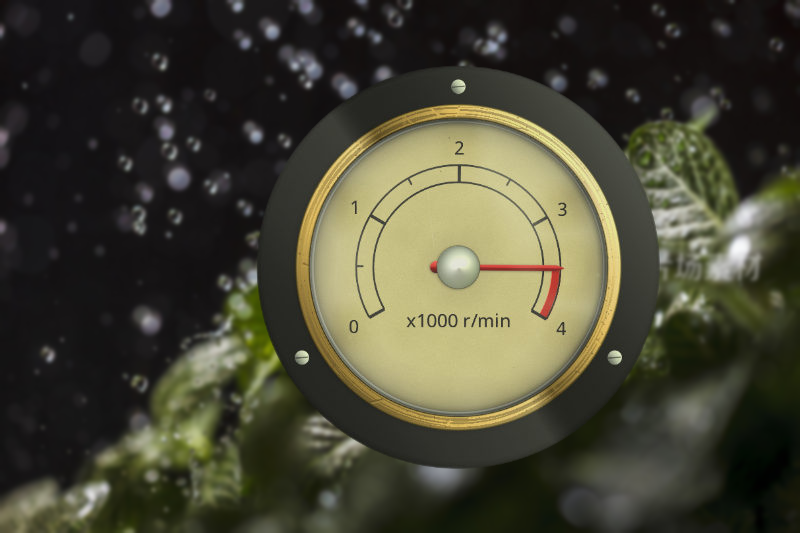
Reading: 3500rpm
